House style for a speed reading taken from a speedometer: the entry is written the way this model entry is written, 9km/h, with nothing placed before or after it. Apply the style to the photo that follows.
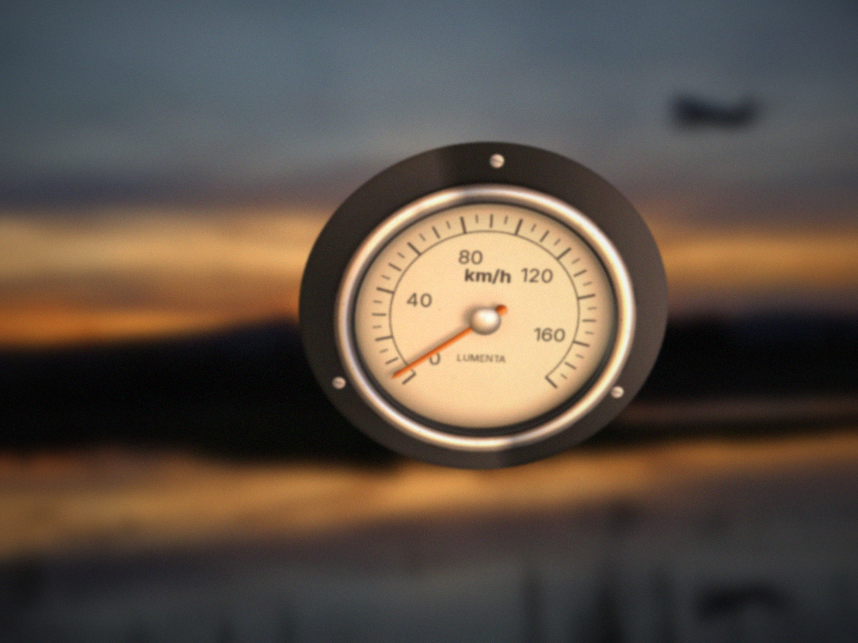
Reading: 5km/h
